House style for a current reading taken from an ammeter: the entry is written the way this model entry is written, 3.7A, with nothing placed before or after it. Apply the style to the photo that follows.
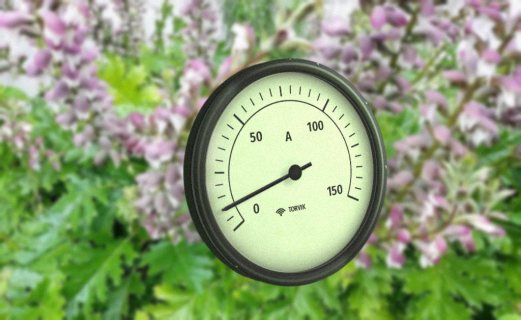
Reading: 10A
